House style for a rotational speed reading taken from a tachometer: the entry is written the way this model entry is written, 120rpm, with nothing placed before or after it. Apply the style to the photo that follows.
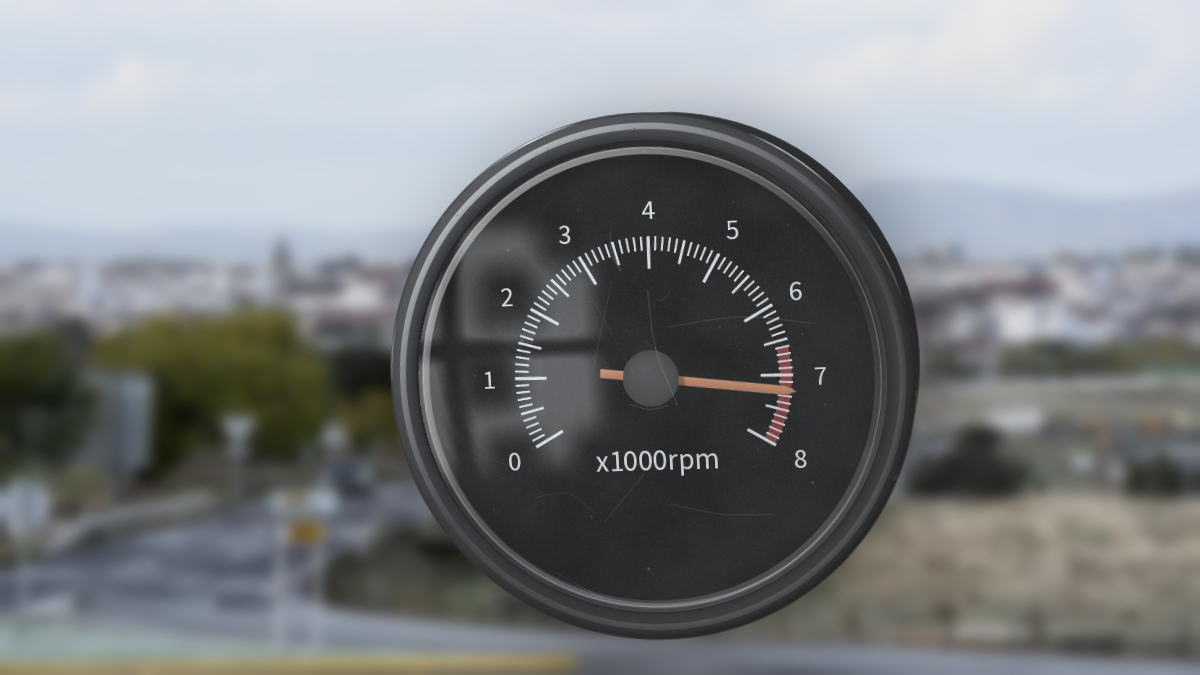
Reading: 7200rpm
